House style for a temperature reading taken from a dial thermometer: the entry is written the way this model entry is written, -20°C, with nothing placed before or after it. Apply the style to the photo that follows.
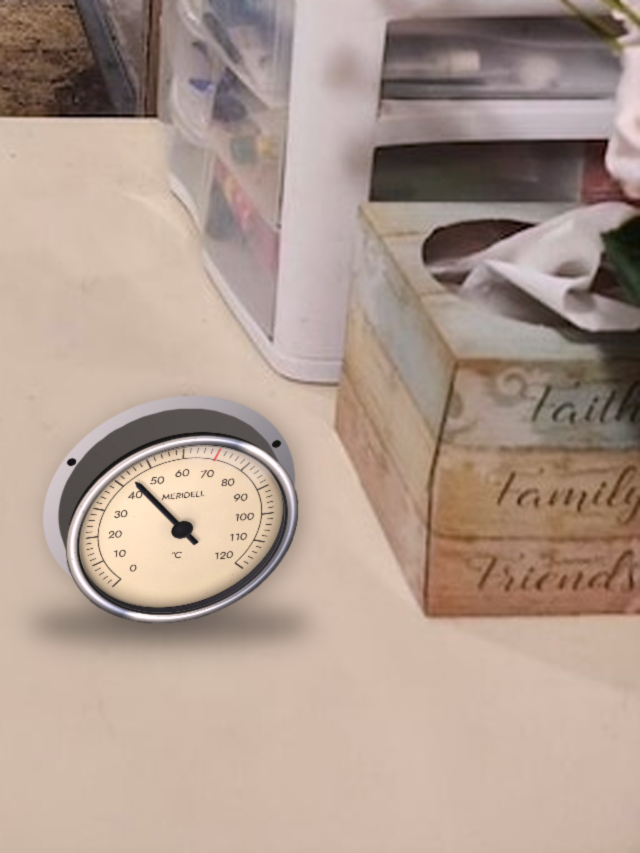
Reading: 44°C
